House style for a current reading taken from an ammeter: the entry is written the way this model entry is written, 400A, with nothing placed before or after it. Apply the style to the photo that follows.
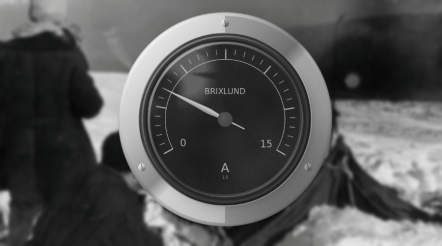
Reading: 3.5A
